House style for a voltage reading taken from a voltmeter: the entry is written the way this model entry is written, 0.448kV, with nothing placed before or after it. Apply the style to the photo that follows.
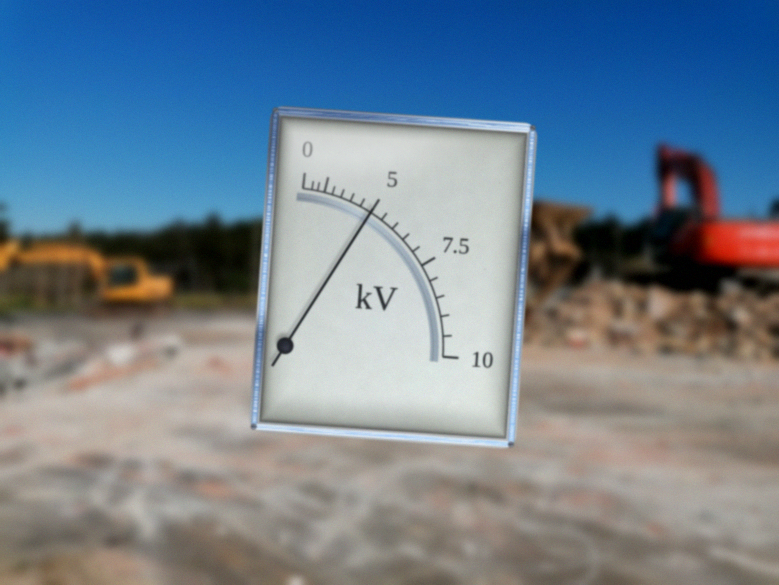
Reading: 5kV
